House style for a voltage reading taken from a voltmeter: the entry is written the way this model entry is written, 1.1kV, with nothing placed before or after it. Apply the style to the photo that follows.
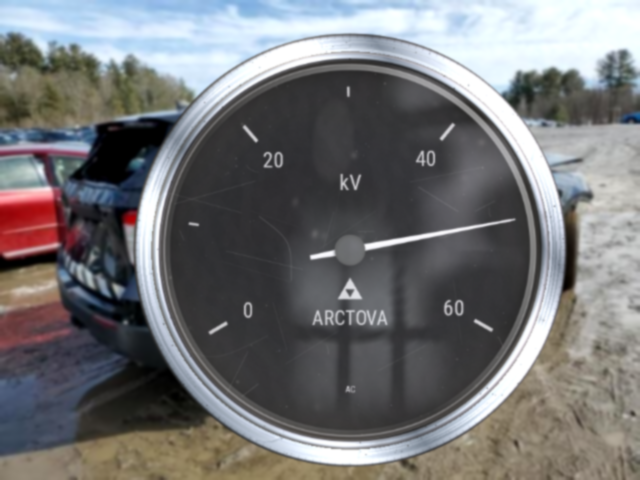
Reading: 50kV
